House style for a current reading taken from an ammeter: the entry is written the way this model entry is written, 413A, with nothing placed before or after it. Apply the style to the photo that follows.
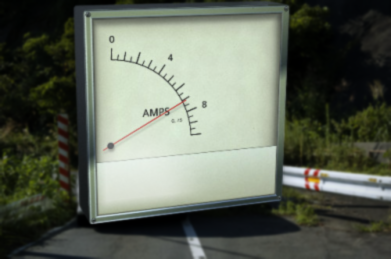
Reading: 7A
